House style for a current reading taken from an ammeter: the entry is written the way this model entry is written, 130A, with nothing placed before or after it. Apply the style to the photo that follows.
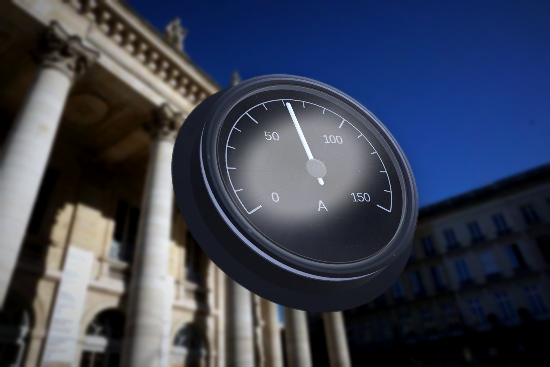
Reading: 70A
